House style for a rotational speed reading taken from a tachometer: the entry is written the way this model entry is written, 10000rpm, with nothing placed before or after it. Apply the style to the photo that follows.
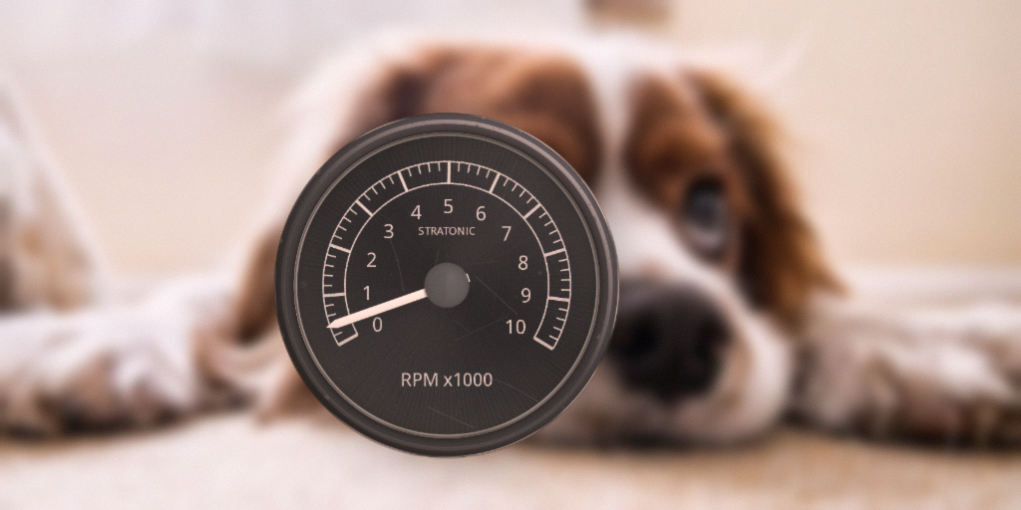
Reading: 400rpm
